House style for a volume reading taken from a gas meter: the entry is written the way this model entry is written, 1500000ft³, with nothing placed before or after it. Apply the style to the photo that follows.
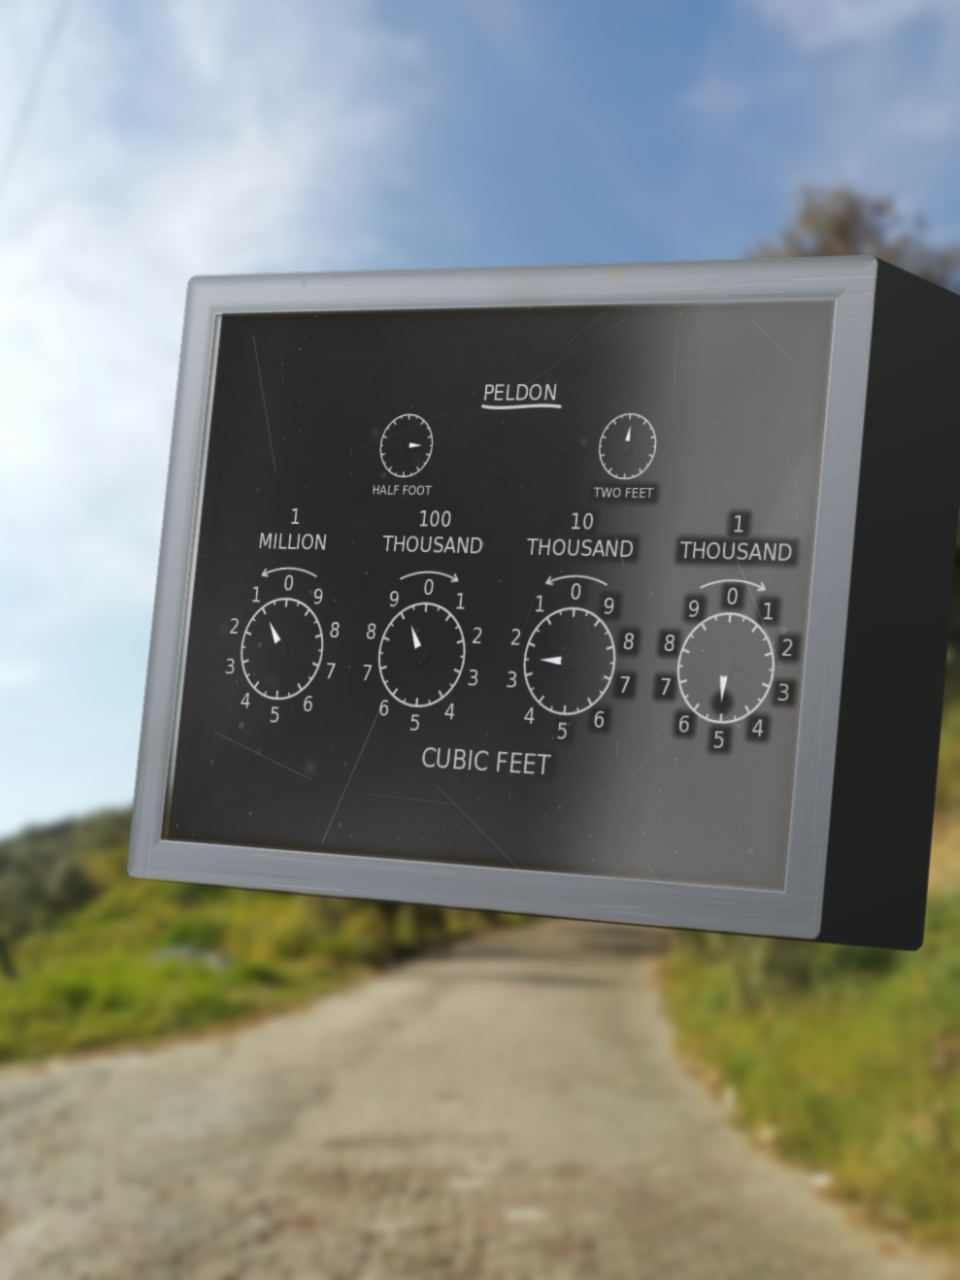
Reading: 92500ft³
